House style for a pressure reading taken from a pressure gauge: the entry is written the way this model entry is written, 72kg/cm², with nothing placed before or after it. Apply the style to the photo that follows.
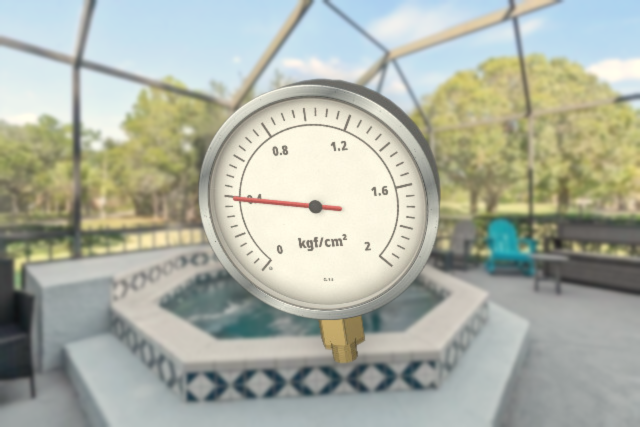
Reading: 0.4kg/cm²
